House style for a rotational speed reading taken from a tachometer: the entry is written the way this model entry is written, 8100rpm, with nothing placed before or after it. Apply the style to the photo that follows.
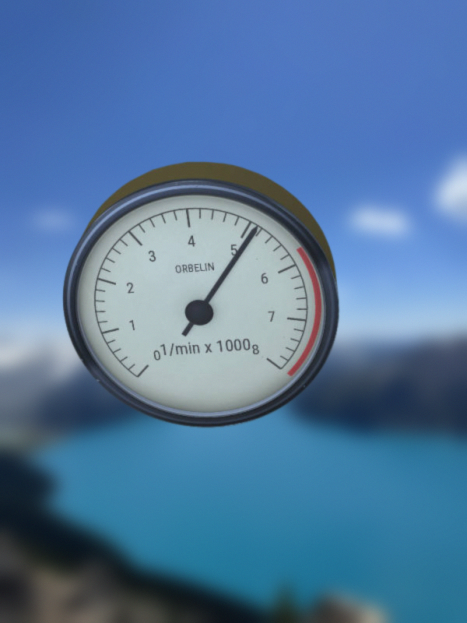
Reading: 5100rpm
